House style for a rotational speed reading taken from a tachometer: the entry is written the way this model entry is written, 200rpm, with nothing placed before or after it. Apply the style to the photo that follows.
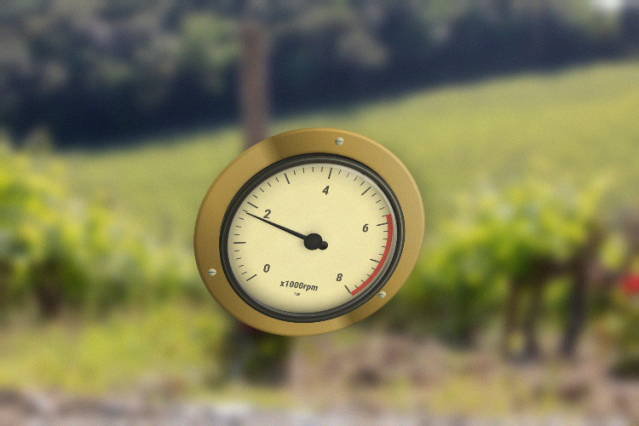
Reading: 1800rpm
